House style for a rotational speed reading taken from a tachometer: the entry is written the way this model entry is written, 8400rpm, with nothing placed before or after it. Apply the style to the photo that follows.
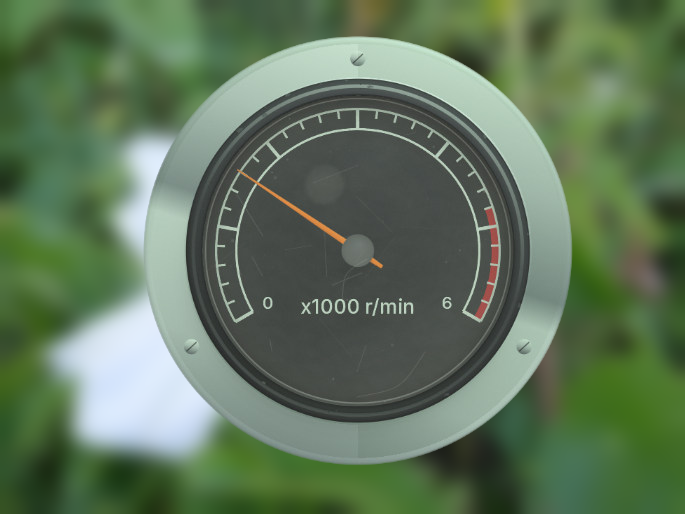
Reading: 1600rpm
